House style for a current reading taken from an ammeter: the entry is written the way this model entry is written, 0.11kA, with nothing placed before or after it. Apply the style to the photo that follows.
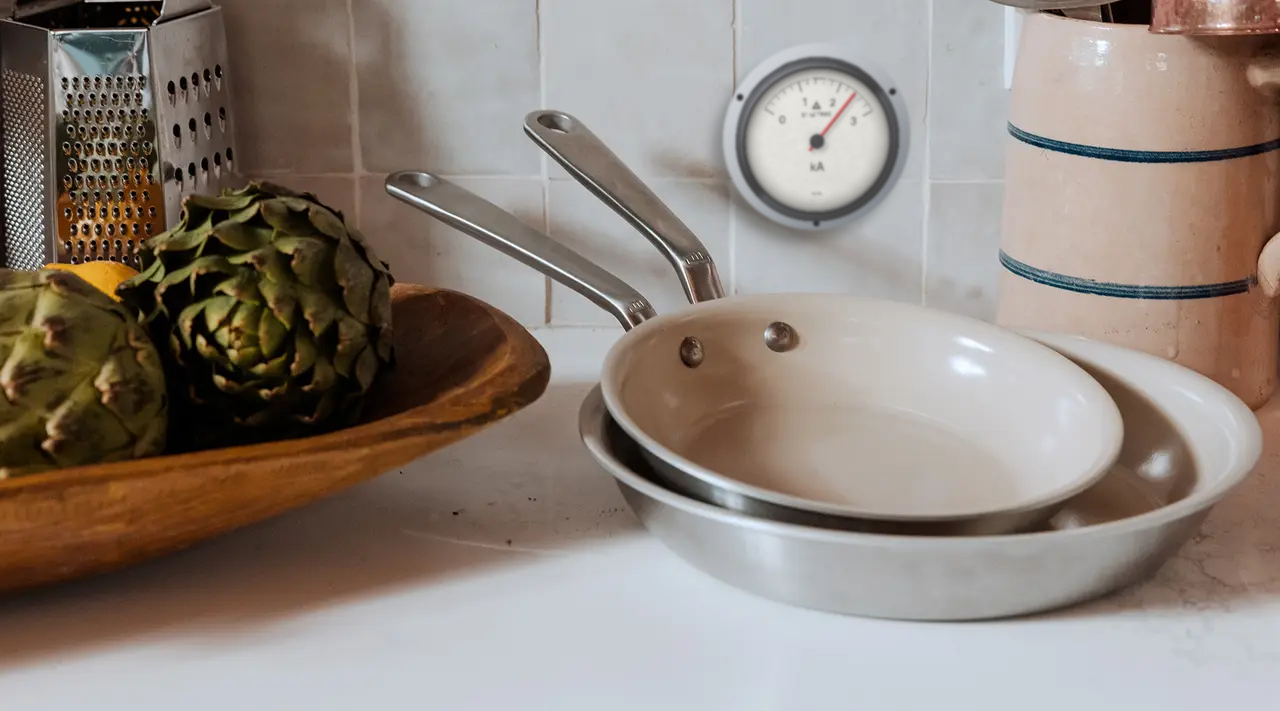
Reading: 2.4kA
